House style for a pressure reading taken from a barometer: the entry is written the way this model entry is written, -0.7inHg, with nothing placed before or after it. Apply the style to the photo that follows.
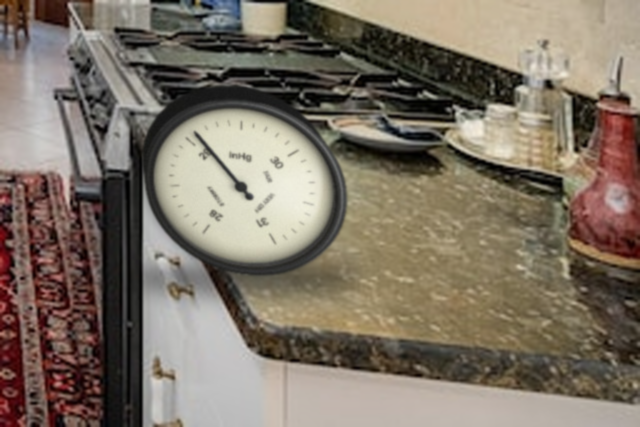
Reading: 29.1inHg
